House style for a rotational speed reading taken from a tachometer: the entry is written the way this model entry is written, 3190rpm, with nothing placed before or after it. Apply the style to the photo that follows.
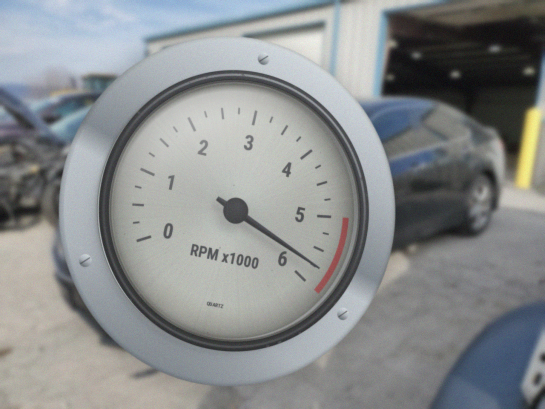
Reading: 5750rpm
